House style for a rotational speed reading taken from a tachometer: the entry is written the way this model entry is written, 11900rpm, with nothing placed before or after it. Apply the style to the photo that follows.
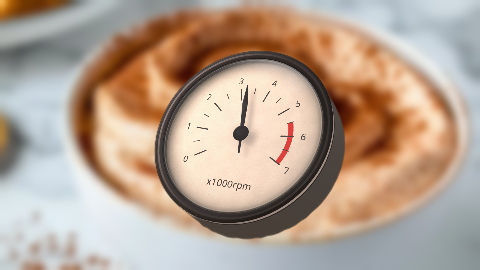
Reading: 3250rpm
